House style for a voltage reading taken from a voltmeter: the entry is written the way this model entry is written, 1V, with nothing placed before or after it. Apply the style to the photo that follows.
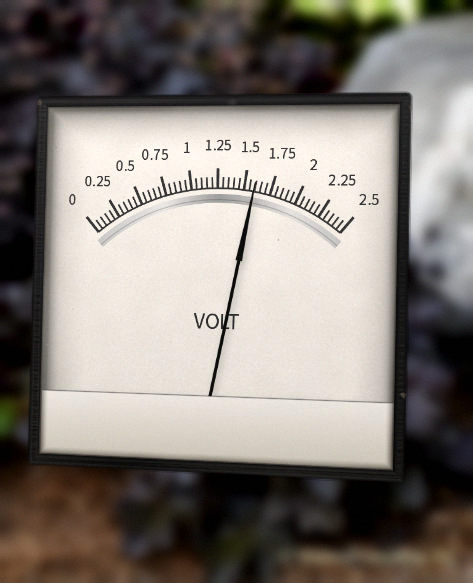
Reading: 1.6V
